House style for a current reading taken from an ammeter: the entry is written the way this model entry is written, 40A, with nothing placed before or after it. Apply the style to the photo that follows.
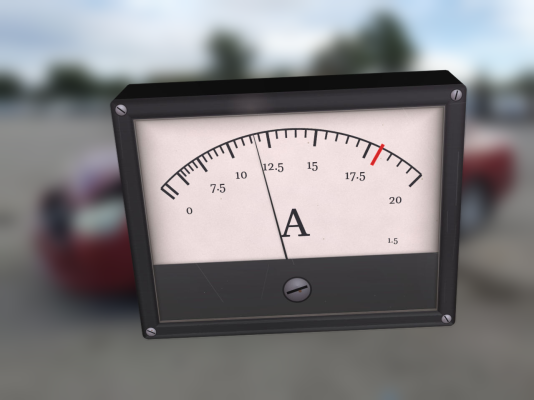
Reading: 11.75A
